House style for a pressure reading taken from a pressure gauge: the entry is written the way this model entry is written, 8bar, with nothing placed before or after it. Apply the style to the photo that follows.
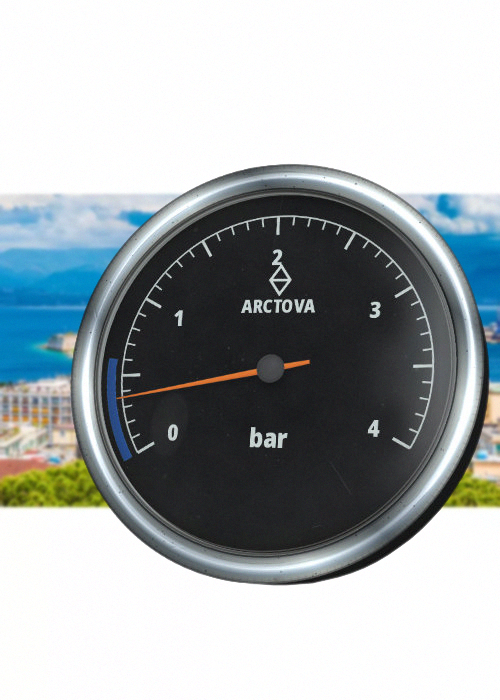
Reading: 0.35bar
